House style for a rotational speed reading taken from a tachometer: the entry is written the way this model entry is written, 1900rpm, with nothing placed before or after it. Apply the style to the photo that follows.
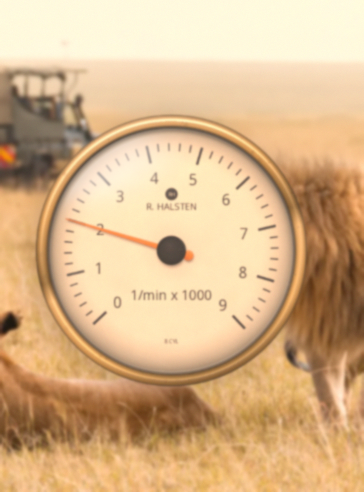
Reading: 2000rpm
